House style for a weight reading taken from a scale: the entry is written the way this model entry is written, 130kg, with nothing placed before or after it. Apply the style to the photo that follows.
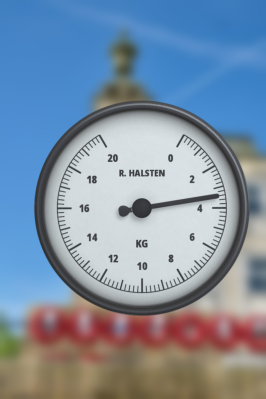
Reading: 3.4kg
